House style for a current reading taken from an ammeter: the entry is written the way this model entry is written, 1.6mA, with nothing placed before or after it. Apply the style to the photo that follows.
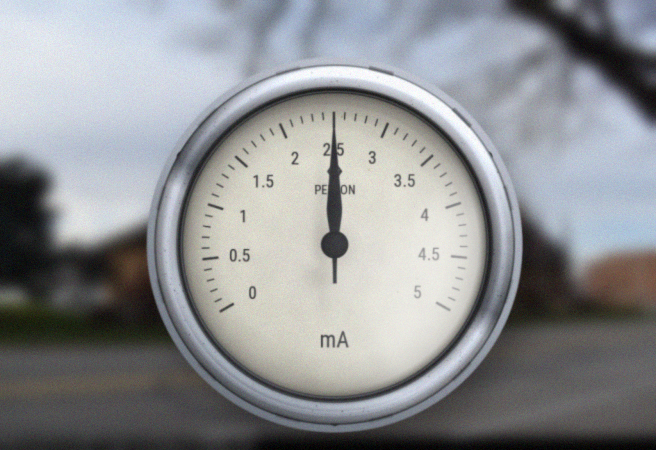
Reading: 2.5mA
